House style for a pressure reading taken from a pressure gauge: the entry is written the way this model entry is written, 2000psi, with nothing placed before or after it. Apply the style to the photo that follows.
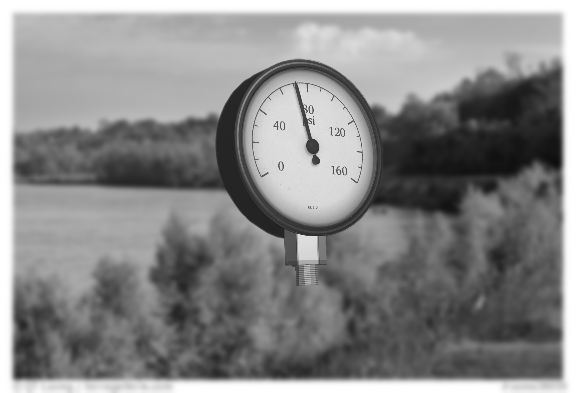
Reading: 70psi
